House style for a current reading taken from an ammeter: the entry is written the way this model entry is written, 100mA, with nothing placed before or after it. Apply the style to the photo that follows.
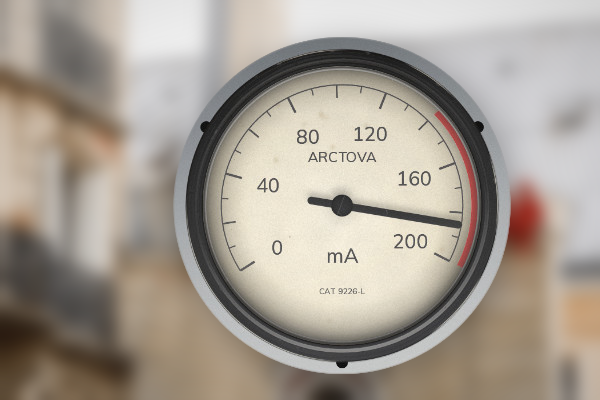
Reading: 185mA
